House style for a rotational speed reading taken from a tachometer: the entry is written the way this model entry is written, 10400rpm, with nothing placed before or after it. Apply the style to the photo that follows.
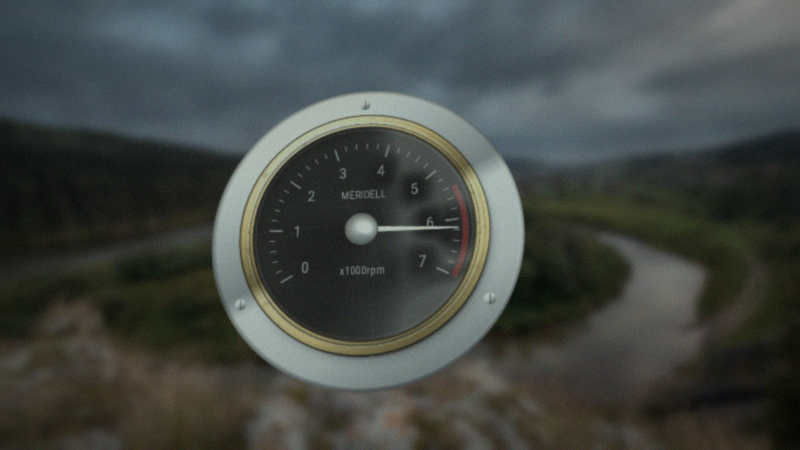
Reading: 6200rpm
